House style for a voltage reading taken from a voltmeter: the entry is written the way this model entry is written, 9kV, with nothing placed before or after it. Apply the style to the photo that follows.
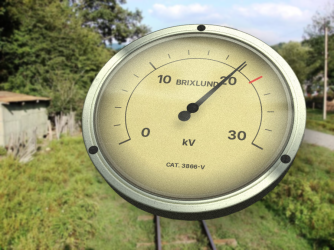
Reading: 20kV
